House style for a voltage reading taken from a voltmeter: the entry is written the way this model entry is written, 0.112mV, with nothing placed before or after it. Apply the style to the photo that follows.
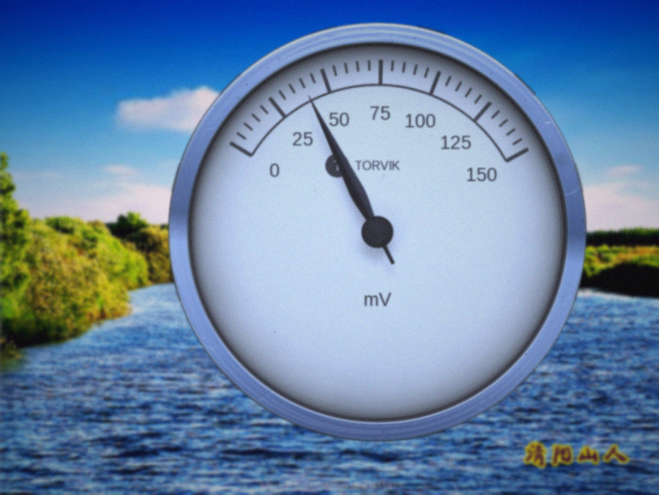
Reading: 40mV
